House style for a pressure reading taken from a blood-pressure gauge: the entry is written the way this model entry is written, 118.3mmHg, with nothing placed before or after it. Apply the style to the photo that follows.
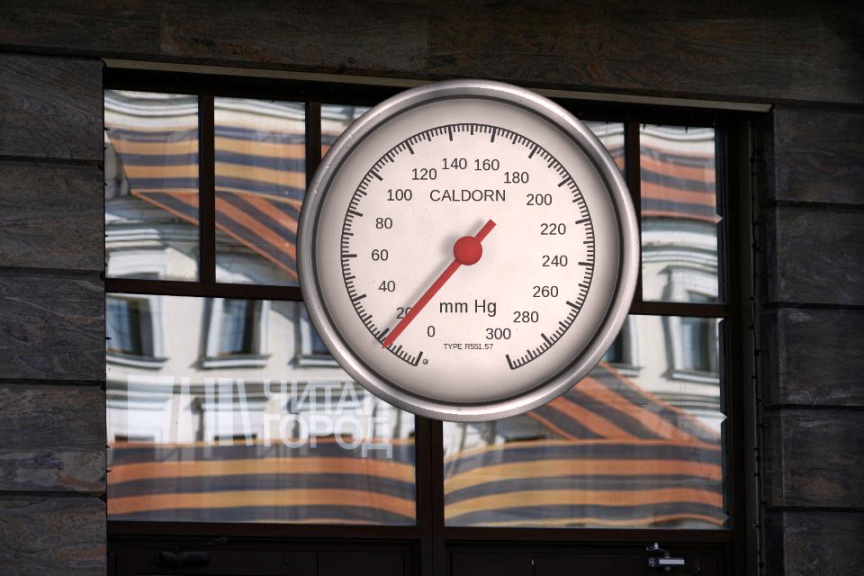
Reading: 16mmHg
